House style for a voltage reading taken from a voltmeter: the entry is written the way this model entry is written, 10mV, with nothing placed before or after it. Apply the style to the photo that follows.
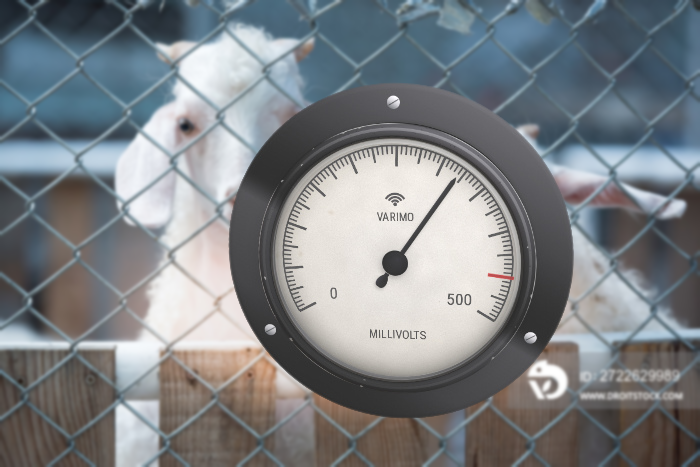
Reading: 320mV
